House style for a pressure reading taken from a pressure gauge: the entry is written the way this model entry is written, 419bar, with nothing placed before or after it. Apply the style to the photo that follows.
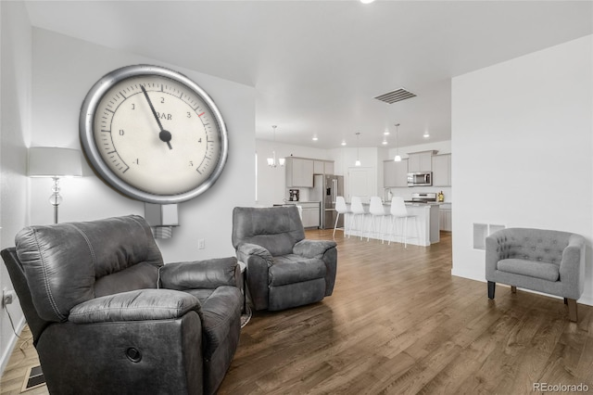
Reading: 1.5bar
